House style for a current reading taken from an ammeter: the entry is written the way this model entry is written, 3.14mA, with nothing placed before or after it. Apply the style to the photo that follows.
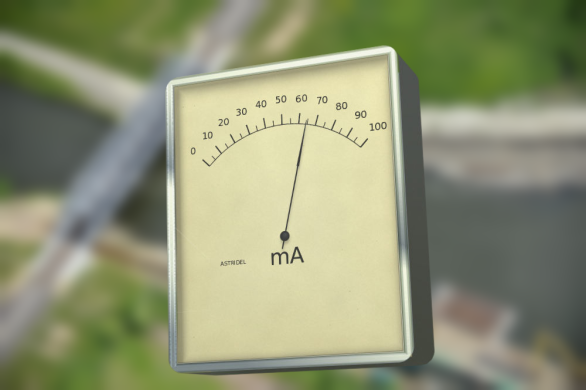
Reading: 65mA
